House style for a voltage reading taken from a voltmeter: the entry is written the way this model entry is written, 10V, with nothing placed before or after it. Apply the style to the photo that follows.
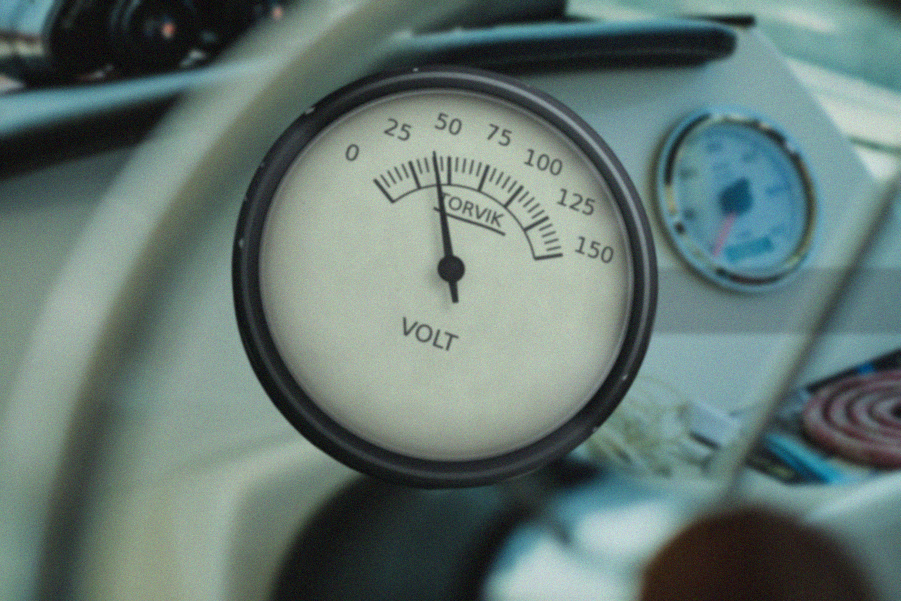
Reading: 40V
